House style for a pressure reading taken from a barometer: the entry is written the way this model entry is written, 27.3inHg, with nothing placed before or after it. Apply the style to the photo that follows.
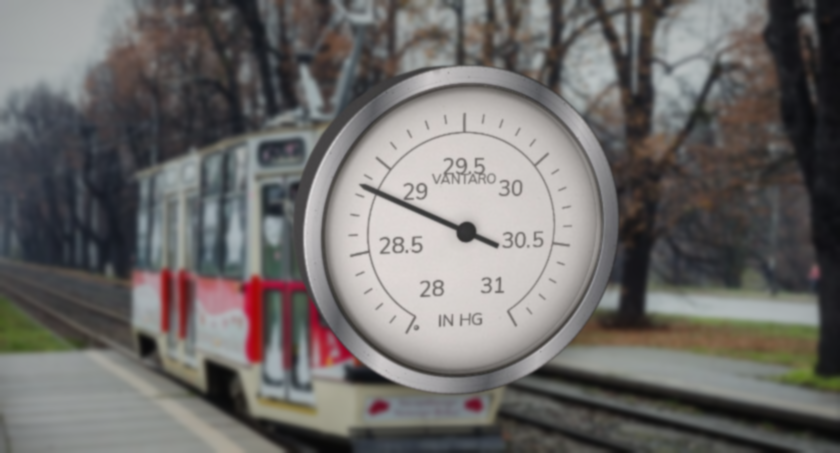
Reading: 28.85inHg
